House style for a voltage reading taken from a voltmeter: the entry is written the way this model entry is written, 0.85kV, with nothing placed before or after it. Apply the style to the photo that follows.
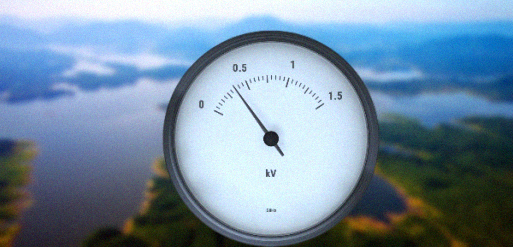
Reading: 0.35kV
